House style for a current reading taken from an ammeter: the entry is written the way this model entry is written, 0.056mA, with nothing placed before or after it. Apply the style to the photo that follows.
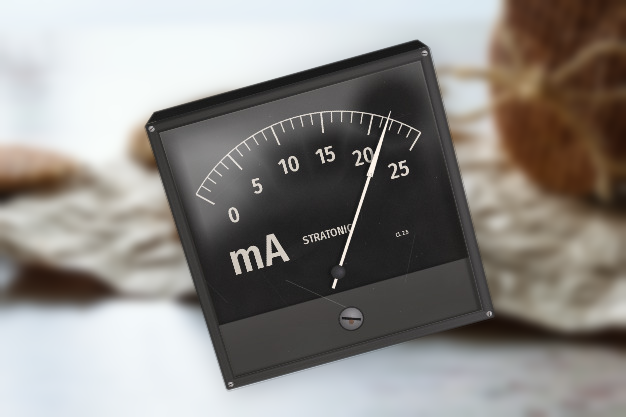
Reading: 21.5mA
